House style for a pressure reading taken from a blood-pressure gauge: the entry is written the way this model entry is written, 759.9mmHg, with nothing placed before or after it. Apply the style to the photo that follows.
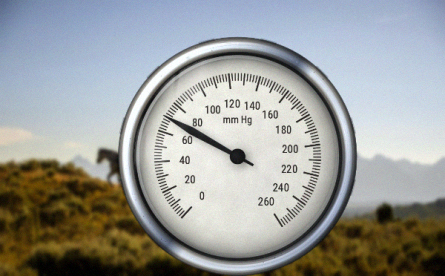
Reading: 70mmHg
